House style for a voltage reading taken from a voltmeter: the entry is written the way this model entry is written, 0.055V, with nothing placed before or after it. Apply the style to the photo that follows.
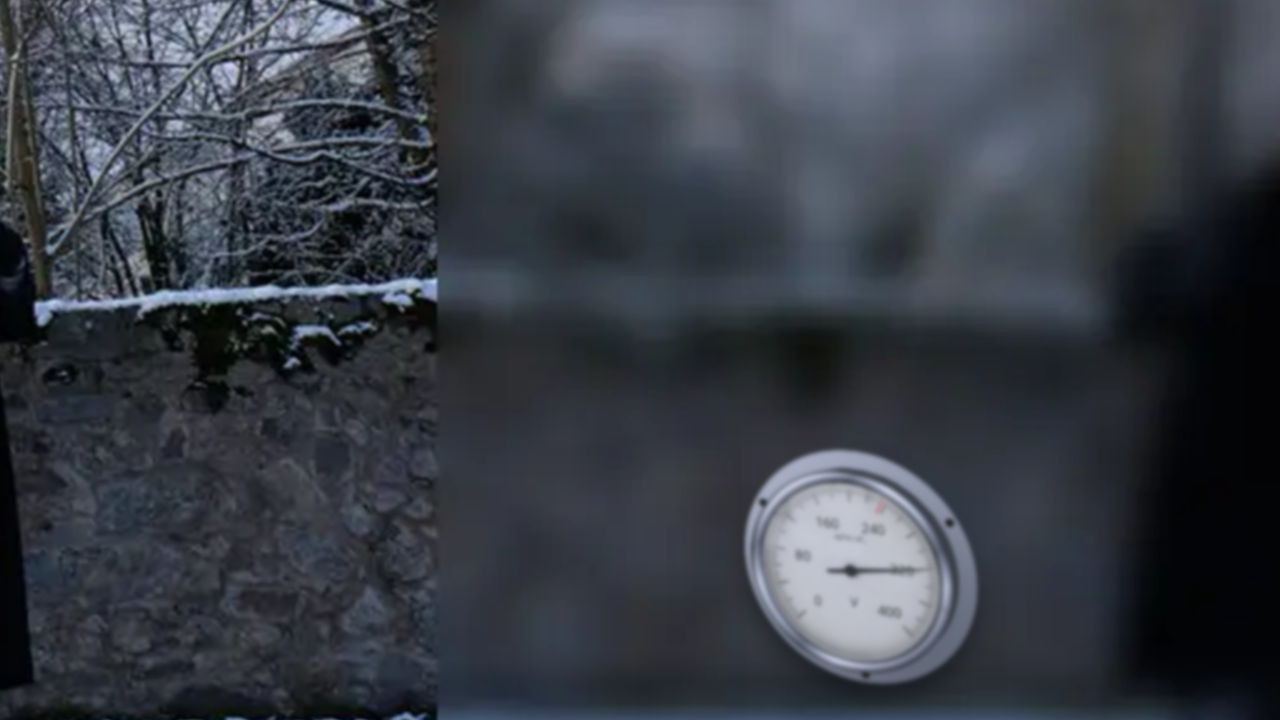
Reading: 320V
